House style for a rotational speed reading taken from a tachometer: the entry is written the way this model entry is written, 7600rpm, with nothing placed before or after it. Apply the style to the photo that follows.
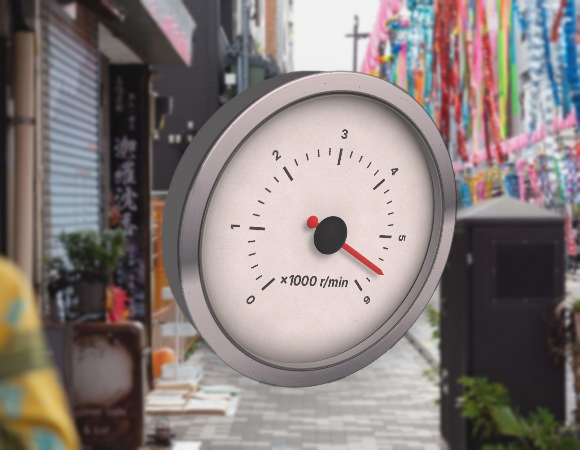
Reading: 5600rpm
